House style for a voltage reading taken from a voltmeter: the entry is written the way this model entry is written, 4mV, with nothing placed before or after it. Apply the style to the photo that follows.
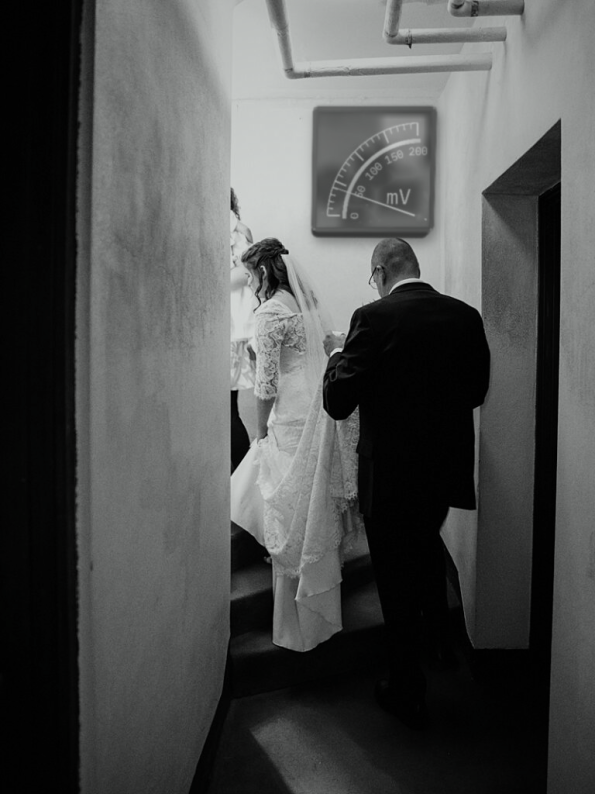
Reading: 40mV
